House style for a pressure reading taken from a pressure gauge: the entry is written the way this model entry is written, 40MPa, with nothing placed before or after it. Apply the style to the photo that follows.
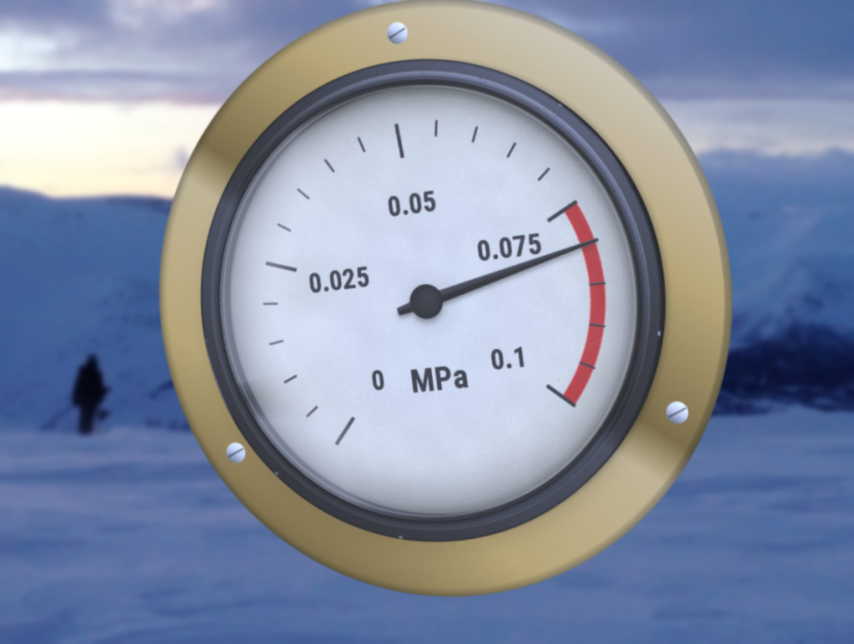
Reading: 0.08MPa
